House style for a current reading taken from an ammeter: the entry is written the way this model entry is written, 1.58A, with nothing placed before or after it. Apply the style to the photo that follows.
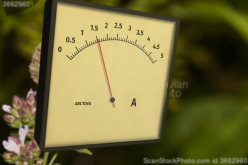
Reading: 1.5A
